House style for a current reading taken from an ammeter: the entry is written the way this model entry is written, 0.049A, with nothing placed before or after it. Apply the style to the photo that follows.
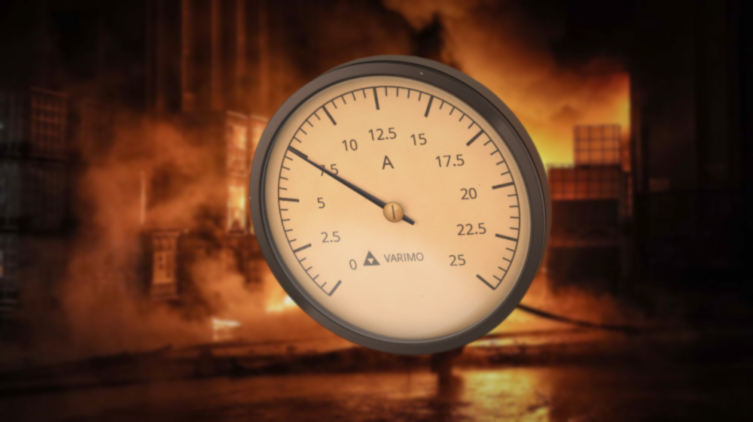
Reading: 7.5A
